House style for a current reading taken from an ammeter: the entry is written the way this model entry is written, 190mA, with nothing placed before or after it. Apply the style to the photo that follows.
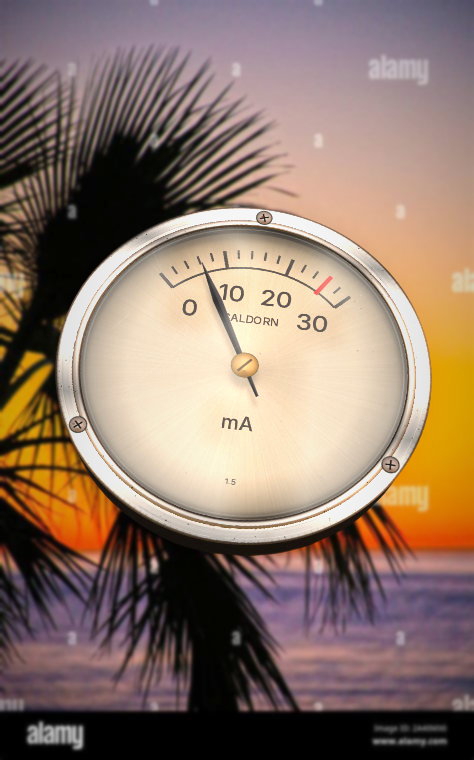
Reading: 6mA
